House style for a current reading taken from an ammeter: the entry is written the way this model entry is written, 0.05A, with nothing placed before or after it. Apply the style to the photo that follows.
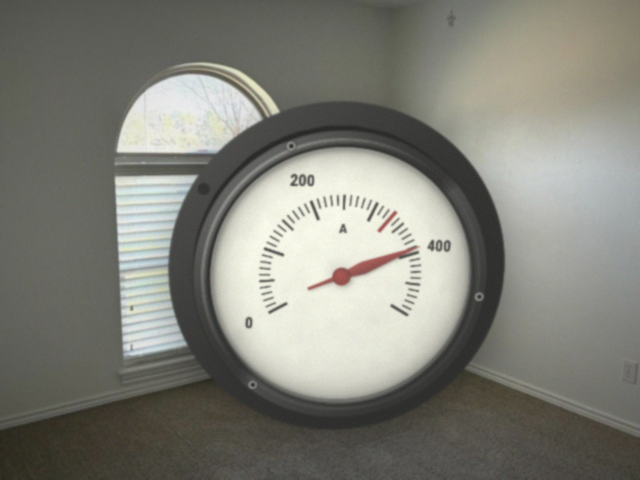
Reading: 390A
